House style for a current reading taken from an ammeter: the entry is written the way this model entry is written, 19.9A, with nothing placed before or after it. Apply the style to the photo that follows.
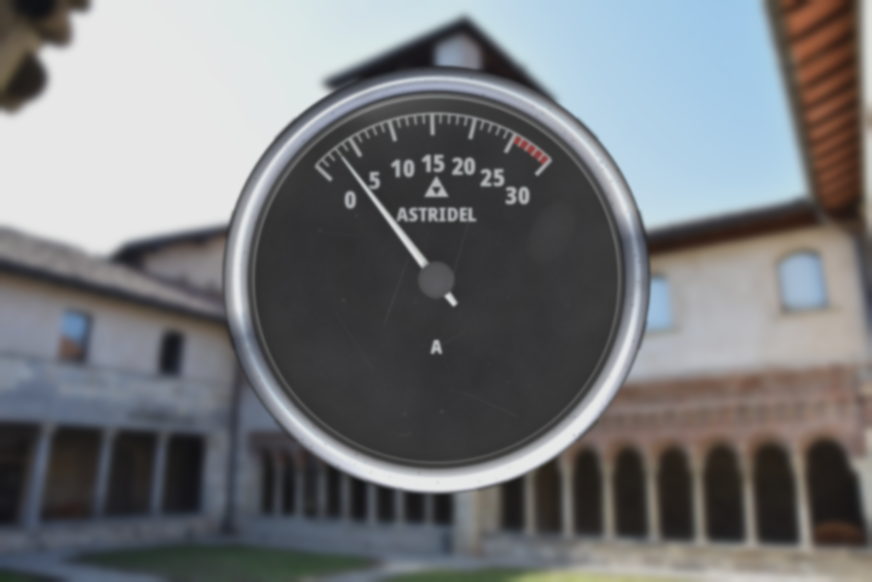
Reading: 3A
